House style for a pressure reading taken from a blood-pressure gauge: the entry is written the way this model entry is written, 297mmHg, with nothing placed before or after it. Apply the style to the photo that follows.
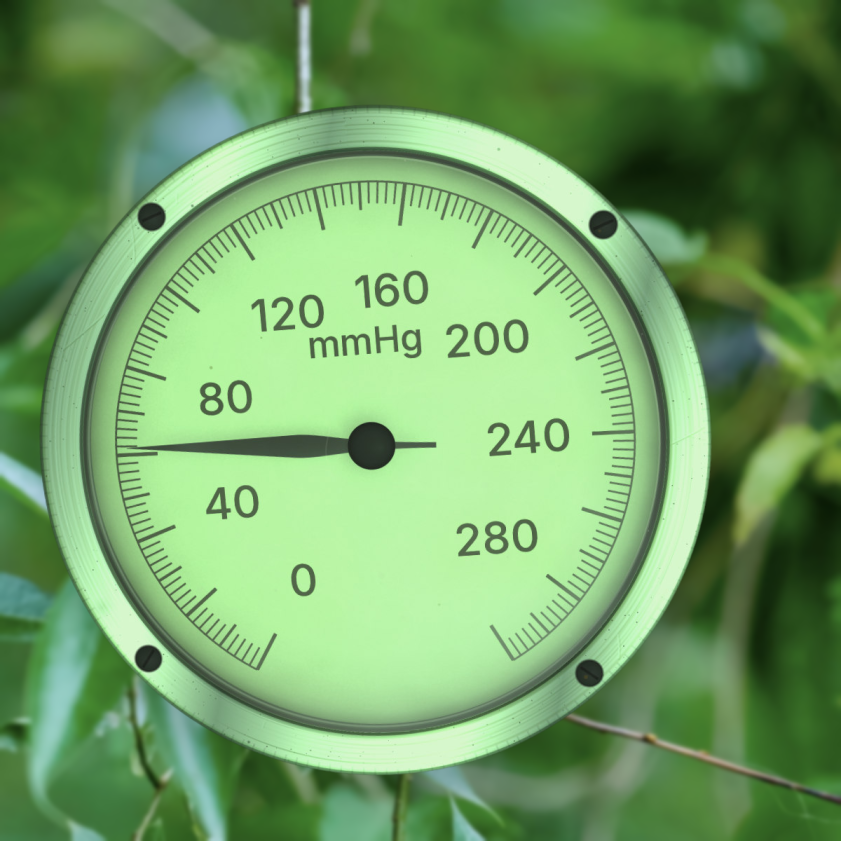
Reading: 62mmHg
